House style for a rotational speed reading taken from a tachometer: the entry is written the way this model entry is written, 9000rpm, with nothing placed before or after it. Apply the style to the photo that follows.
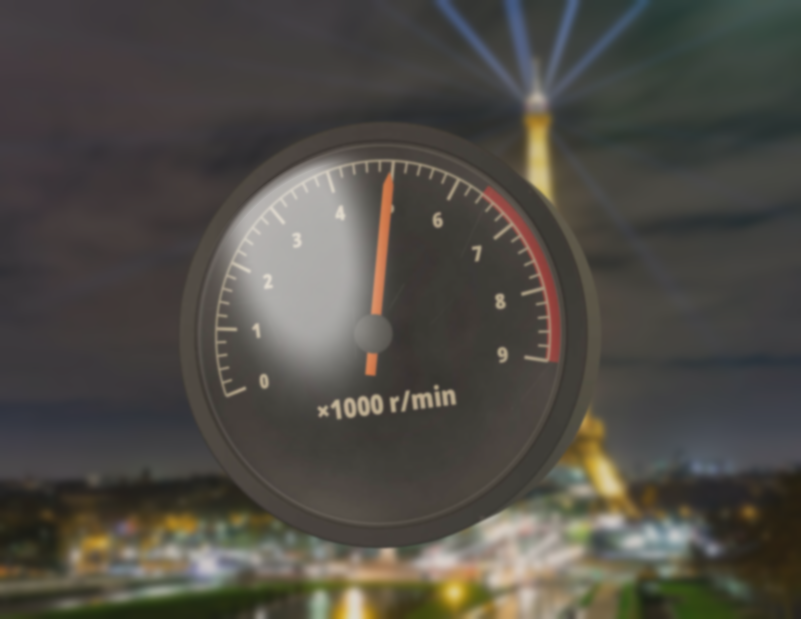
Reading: 5000rpm
